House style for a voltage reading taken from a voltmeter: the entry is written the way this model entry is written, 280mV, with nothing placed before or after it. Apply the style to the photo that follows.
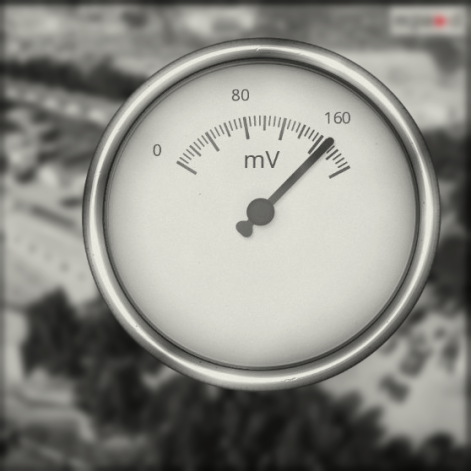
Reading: 170mV
